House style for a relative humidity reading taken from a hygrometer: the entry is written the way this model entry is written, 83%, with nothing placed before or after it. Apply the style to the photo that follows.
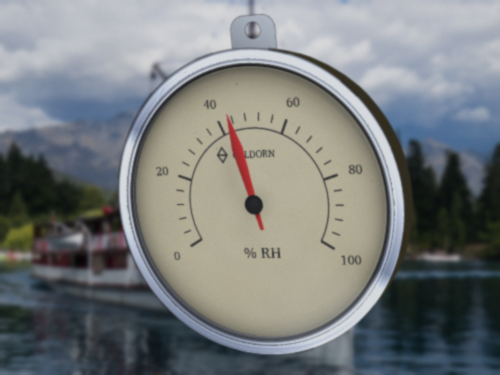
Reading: 44%
